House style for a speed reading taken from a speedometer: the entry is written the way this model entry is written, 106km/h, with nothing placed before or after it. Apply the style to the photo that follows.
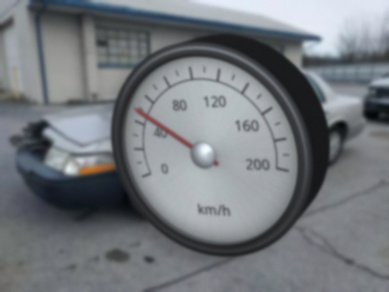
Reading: 50km/h
